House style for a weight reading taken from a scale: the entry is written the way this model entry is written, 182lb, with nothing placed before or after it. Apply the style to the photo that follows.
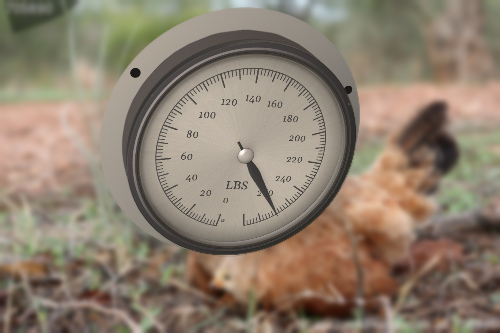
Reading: 260lb
